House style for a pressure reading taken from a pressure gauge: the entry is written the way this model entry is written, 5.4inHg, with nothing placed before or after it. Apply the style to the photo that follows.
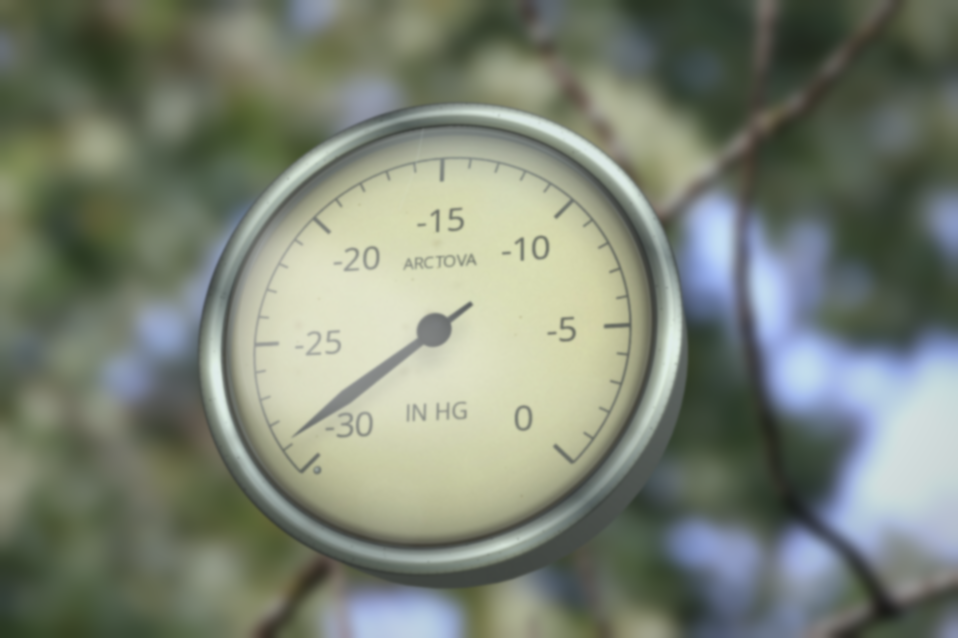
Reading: -29inHg
